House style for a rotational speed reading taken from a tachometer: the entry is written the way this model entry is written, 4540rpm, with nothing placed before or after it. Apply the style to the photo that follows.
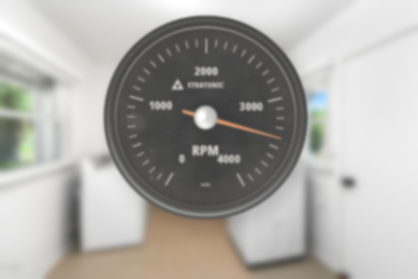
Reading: 3400rpm
